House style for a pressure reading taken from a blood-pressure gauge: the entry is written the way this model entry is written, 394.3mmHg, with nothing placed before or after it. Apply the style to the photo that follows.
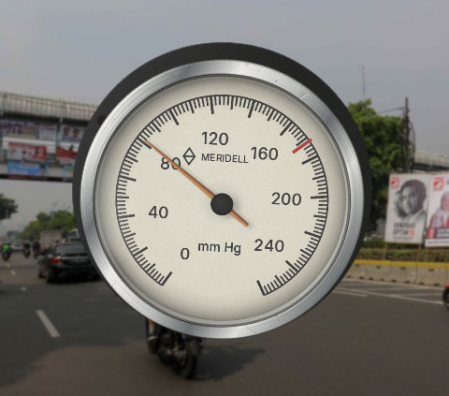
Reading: 82mmHg
